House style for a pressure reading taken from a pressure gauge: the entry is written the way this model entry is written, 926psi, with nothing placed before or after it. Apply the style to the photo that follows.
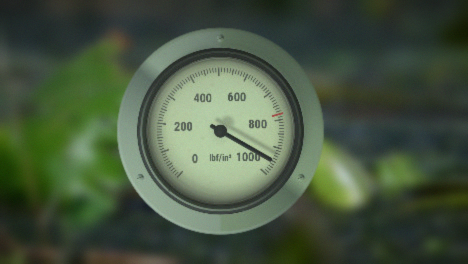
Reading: 950psi
